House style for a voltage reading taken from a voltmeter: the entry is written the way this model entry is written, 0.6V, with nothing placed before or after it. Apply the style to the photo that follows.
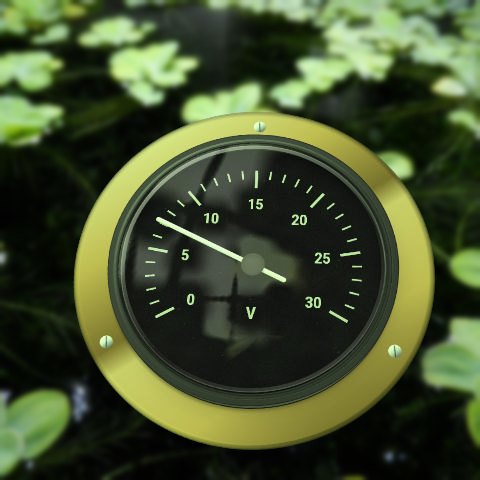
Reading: 7V
